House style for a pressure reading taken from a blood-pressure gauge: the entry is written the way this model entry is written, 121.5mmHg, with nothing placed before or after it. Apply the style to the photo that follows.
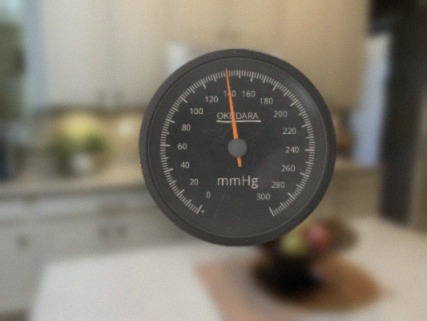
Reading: 140mmHg
